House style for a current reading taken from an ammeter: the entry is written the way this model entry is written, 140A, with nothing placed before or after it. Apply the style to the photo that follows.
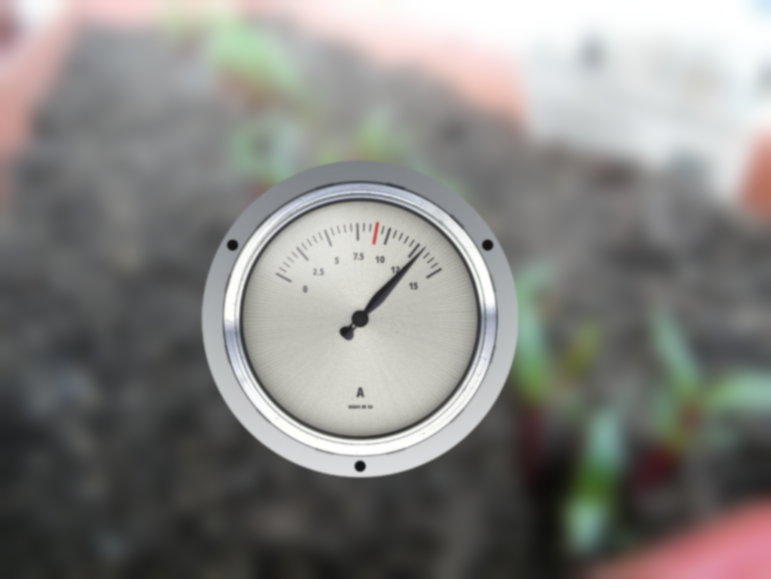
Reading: 13A
